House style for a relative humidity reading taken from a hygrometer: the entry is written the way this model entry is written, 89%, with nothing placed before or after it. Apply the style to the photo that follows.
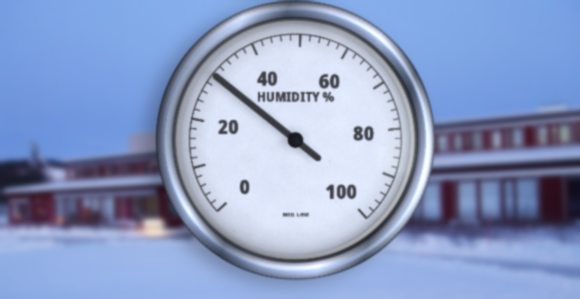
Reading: 30%
